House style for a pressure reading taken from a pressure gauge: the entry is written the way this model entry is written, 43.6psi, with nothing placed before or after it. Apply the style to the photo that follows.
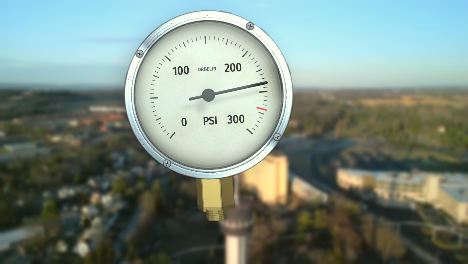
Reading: 240psi
